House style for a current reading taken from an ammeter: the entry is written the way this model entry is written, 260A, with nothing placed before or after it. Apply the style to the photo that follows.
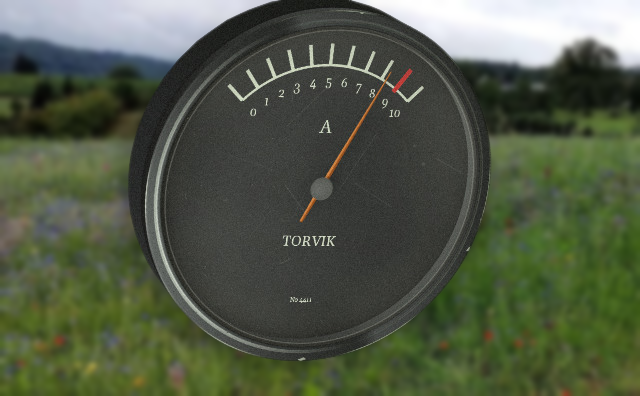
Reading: 8A
